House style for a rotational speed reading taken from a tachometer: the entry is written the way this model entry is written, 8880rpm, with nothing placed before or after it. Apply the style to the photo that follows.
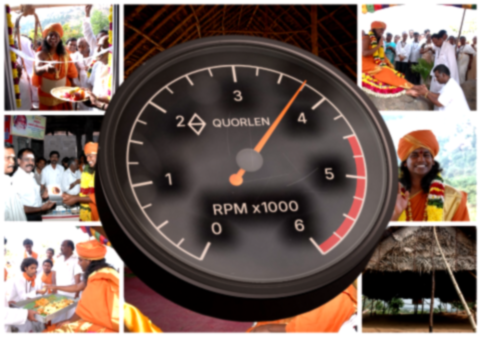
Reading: 3750rpm
